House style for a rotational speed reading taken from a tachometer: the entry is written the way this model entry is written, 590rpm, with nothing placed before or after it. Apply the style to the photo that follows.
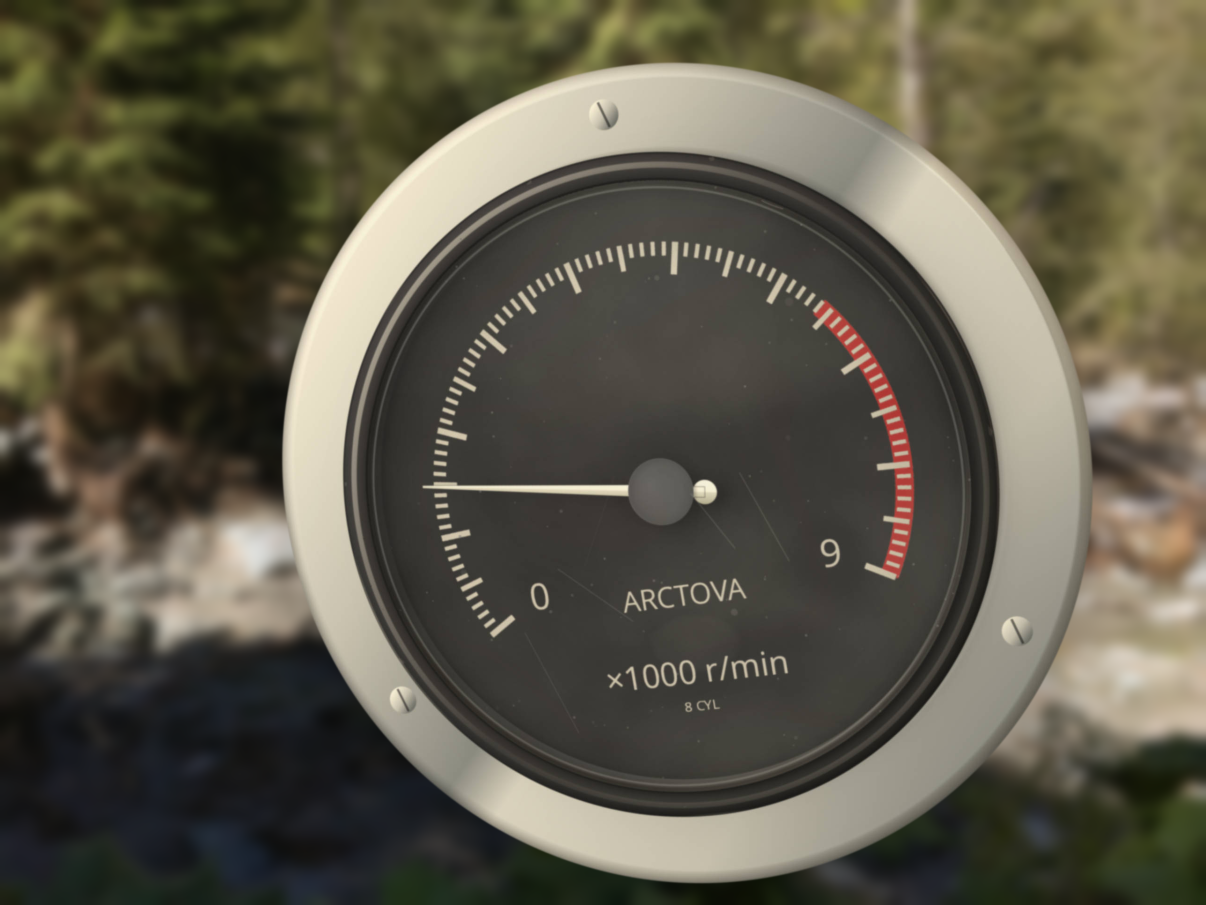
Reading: 1500rpm
